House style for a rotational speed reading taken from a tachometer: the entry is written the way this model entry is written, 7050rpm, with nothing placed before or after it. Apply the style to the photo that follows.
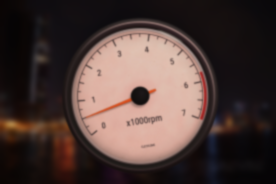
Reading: 500rpm
